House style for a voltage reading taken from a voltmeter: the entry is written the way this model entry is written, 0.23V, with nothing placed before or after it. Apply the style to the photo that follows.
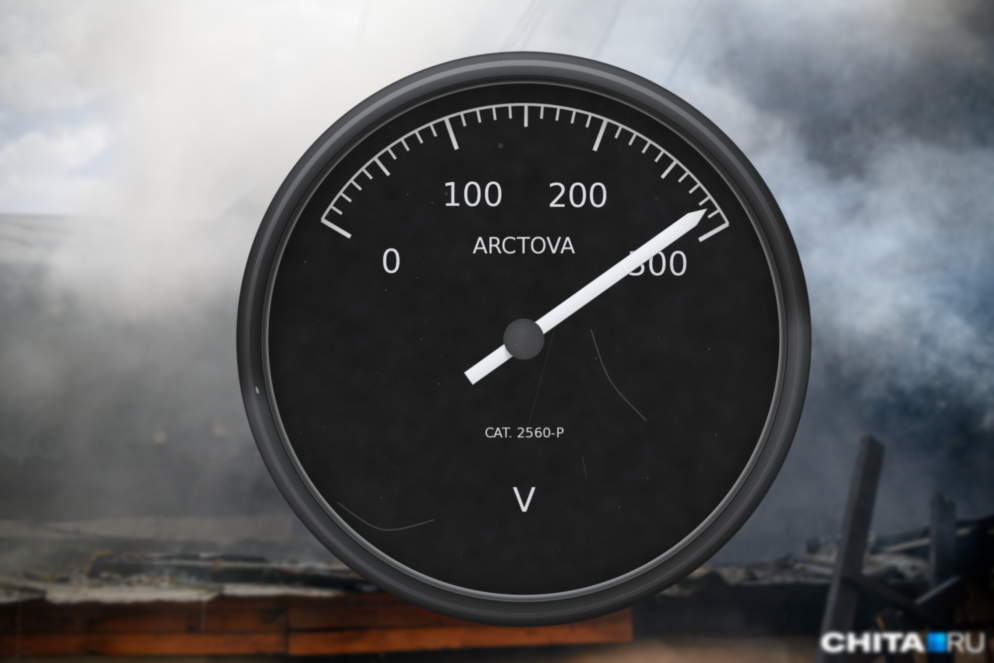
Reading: 285V
